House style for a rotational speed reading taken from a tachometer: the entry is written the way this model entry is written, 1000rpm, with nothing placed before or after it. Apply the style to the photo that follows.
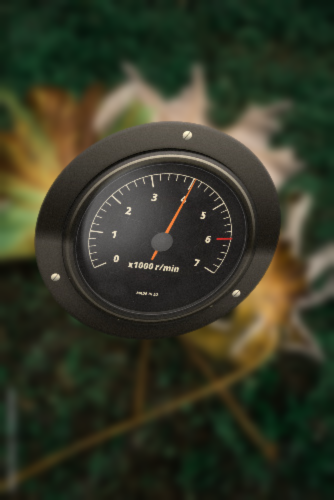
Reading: 4000rpm
